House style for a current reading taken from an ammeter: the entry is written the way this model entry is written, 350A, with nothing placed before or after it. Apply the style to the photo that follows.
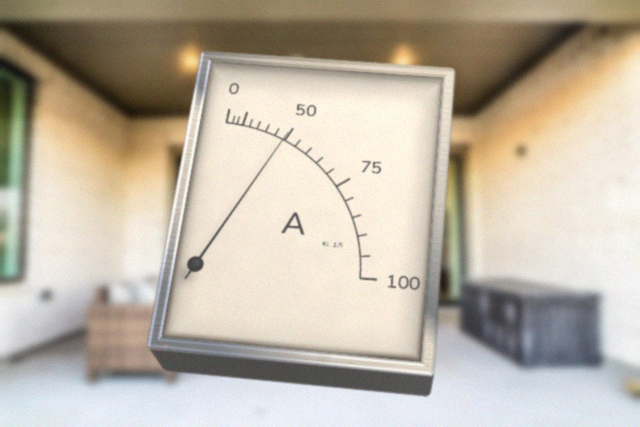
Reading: 50A
